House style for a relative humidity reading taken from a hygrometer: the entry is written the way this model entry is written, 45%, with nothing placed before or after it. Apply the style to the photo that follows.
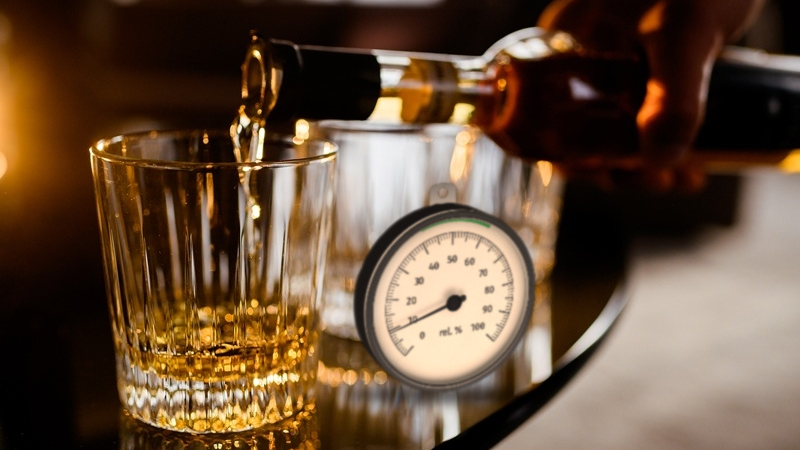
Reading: 10%
